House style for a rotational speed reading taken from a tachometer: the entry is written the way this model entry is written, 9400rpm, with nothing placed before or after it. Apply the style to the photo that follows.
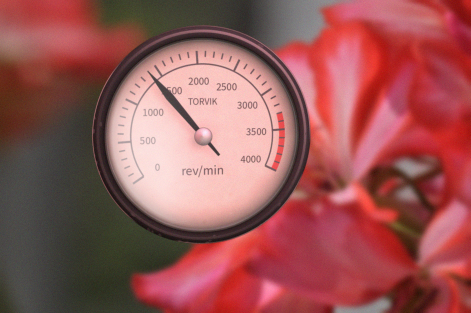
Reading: 1400rpm
